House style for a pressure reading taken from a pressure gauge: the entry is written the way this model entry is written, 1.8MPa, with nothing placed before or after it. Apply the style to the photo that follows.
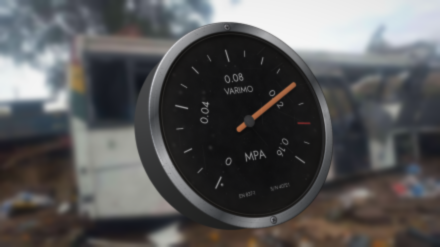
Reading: 0.12MPa
